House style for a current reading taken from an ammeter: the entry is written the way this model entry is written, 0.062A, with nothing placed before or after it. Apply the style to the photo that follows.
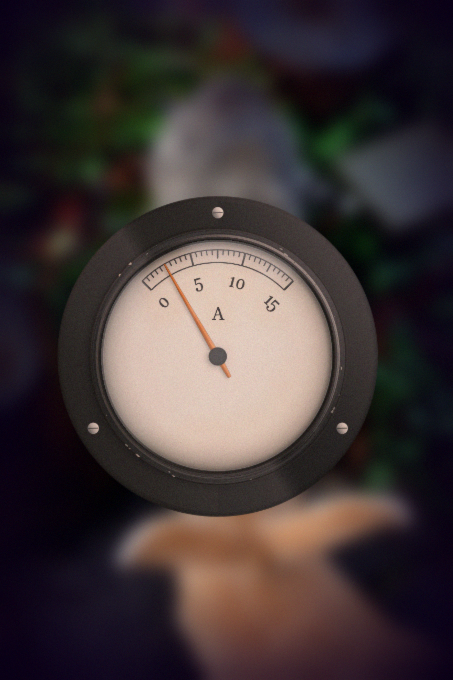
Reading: 2.5A
